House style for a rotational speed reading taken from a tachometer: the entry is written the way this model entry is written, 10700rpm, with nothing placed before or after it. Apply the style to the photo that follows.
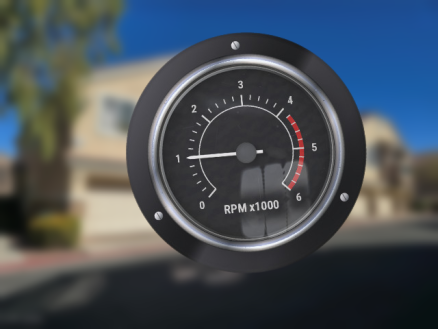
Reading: 1000rpm
